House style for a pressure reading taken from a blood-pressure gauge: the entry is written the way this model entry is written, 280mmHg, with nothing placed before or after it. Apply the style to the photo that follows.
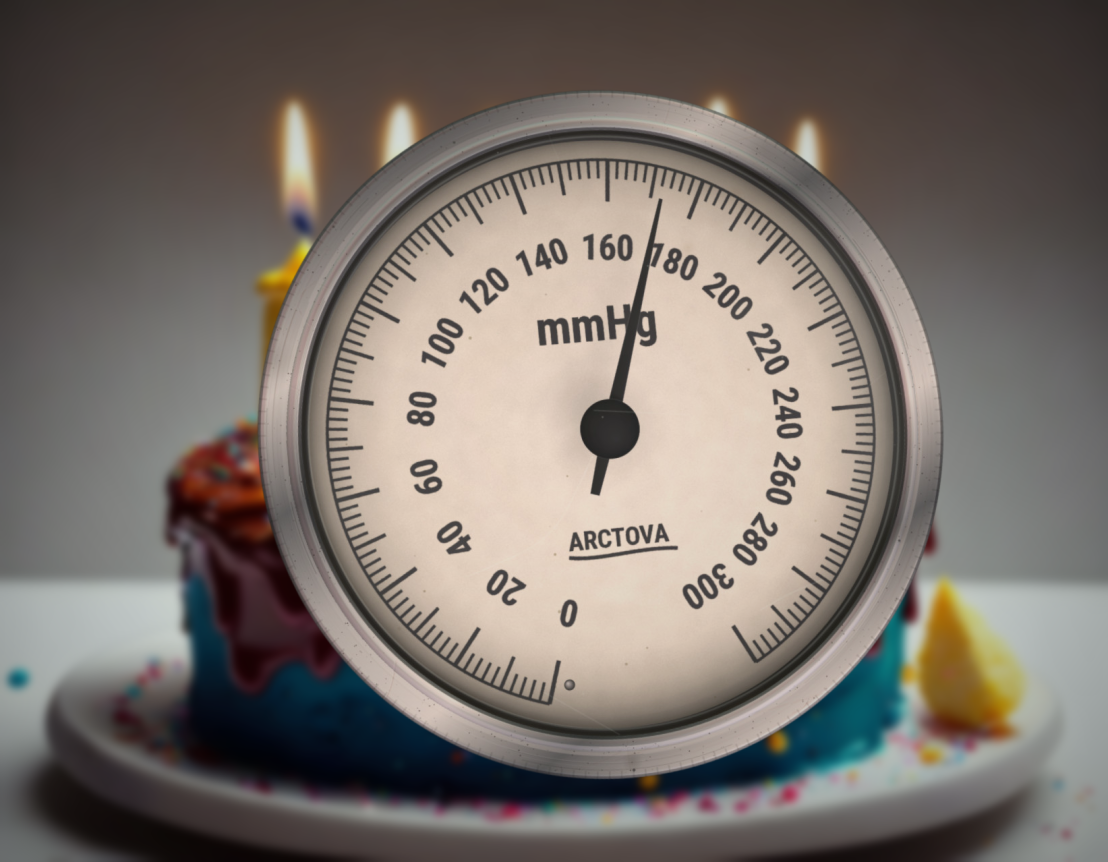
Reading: 172mmHg
